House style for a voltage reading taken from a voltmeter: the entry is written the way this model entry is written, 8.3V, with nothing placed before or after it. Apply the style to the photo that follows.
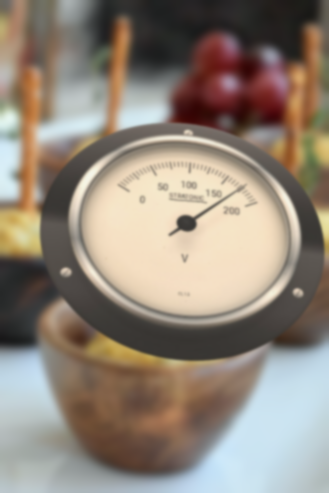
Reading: 175V
